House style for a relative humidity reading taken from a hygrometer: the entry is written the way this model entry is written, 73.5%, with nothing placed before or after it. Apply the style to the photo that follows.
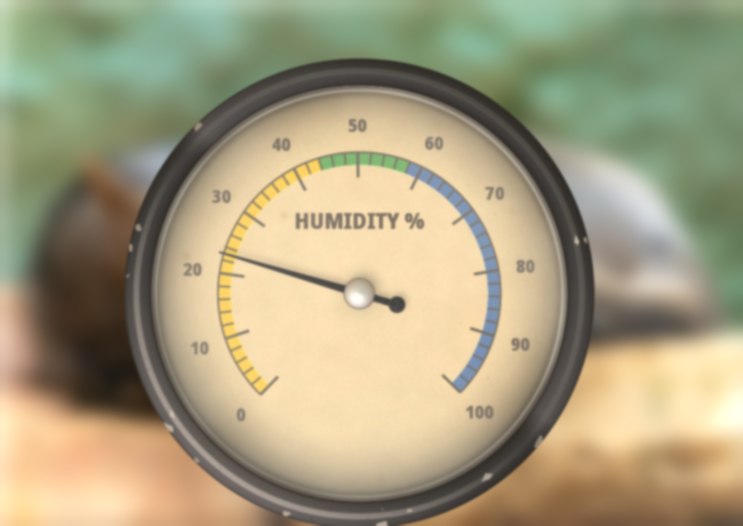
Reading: 23%
